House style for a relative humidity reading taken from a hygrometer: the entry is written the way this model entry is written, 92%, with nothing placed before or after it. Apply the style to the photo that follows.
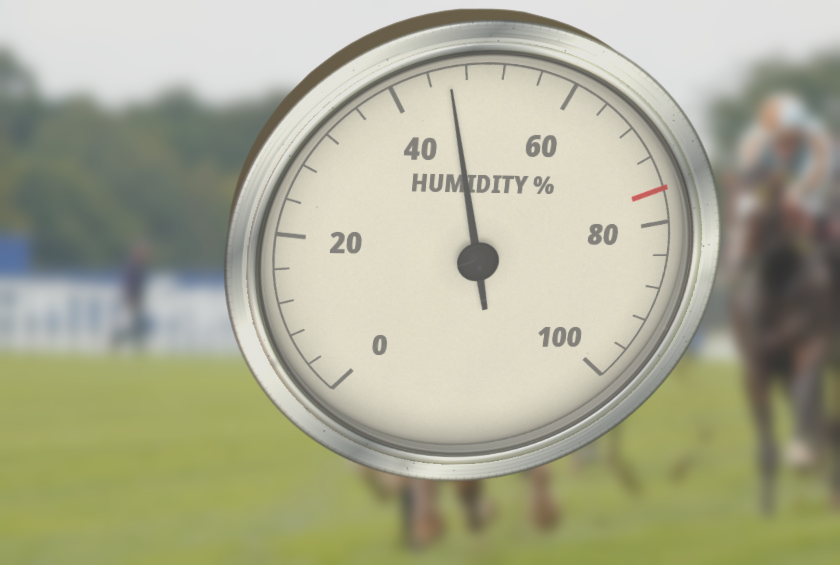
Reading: 46%
